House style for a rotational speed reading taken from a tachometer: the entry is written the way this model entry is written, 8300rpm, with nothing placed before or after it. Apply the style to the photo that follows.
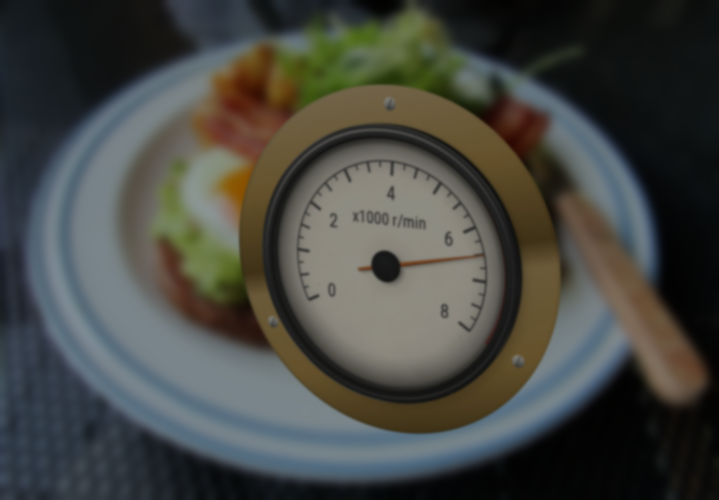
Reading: 6500rpm
